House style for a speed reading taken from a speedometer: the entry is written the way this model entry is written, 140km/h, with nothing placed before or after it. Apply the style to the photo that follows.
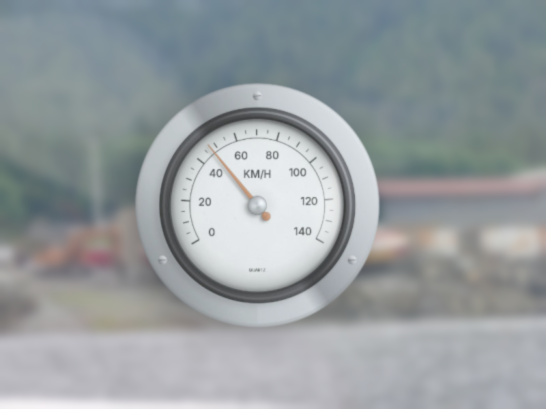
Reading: 47.5km/h
